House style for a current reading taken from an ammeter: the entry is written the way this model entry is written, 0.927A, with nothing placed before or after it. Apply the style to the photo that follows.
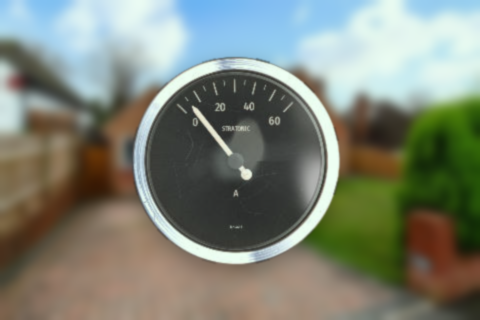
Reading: 5A
